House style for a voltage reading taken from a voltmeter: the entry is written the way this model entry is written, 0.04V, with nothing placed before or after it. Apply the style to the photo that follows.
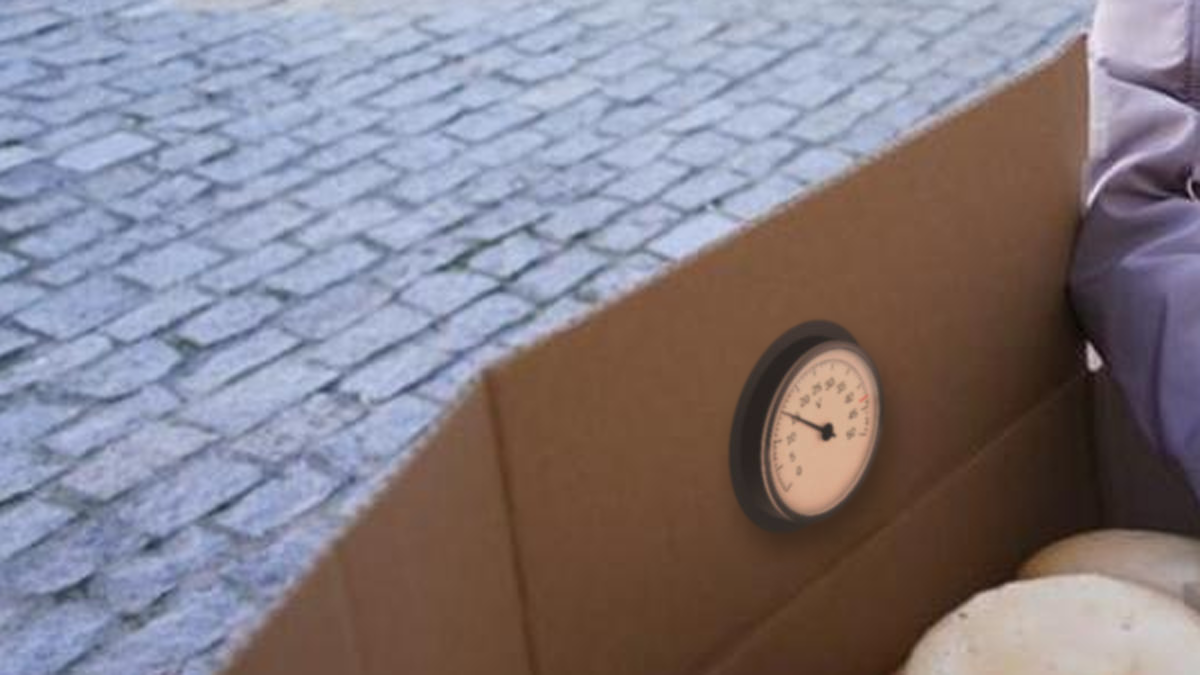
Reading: 15V
